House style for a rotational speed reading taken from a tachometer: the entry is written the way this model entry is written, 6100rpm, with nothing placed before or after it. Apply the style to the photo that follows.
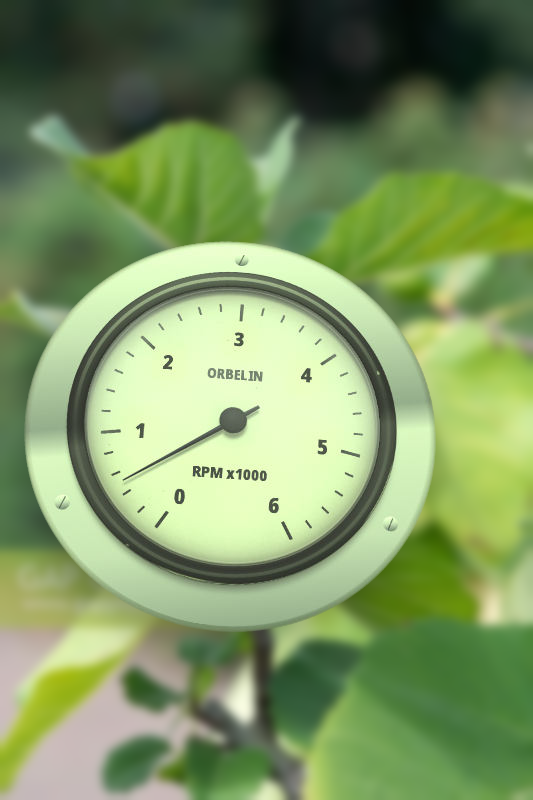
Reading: 500rpm
